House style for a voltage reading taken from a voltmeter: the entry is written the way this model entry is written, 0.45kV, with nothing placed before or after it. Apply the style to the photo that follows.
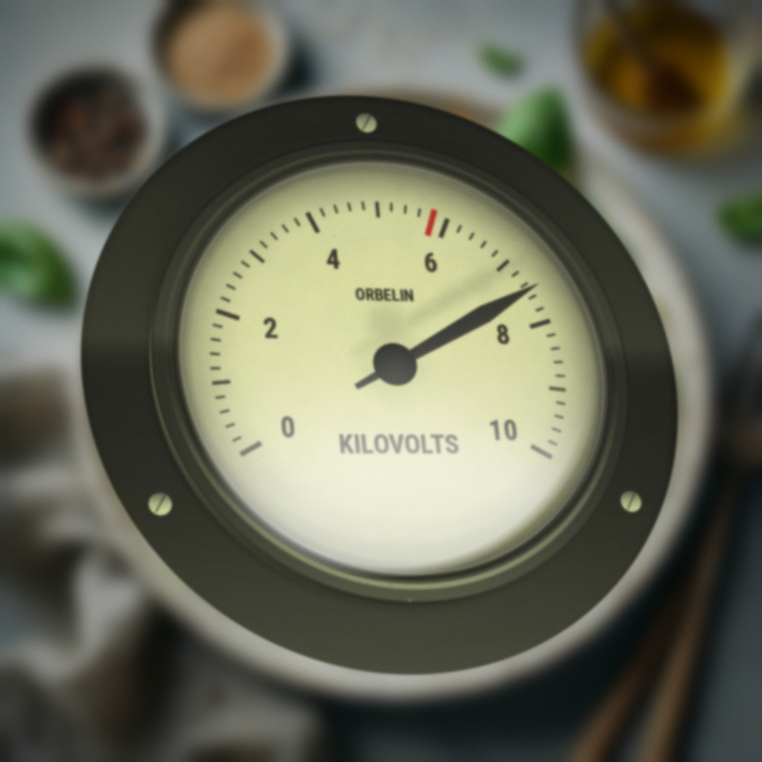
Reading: 7.5kV
